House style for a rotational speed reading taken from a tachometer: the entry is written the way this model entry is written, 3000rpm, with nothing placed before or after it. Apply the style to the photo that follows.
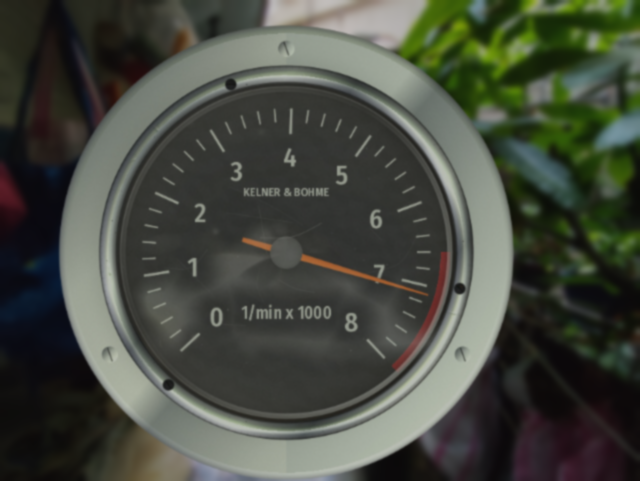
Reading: 7100rpm
